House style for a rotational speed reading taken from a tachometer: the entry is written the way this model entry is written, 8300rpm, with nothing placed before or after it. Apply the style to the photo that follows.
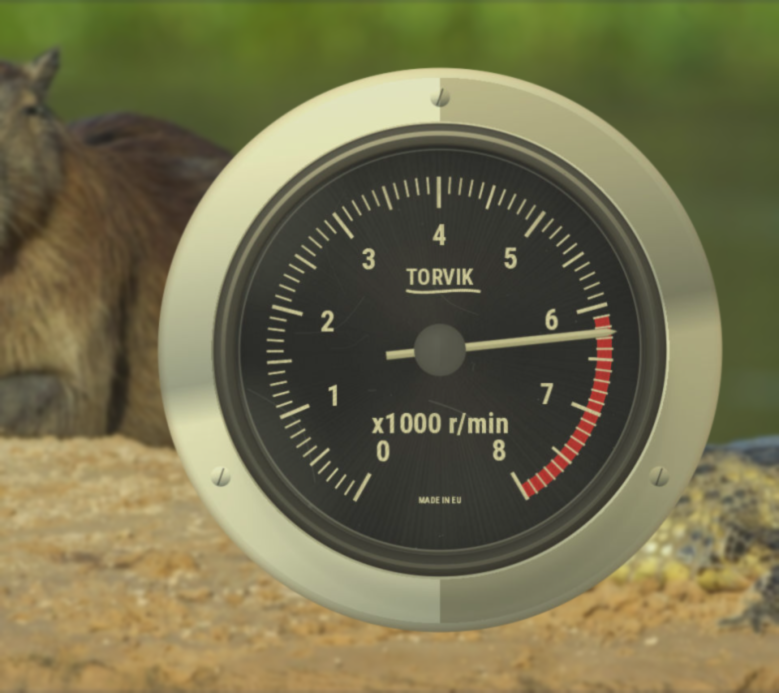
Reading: 6250rpm
